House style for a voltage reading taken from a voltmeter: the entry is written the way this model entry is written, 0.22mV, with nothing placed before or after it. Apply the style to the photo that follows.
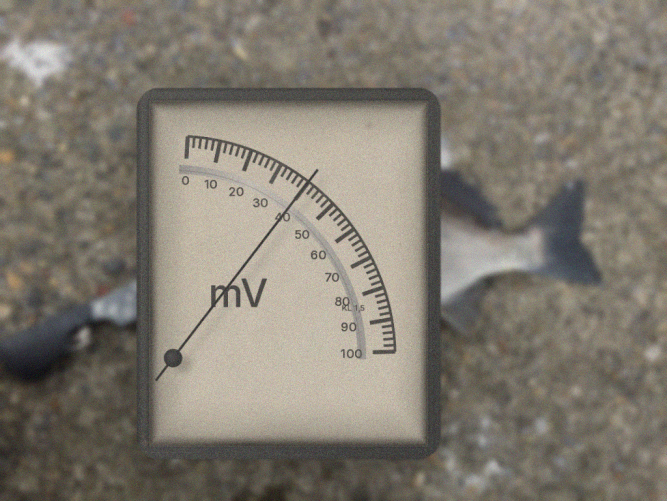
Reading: 40mV
